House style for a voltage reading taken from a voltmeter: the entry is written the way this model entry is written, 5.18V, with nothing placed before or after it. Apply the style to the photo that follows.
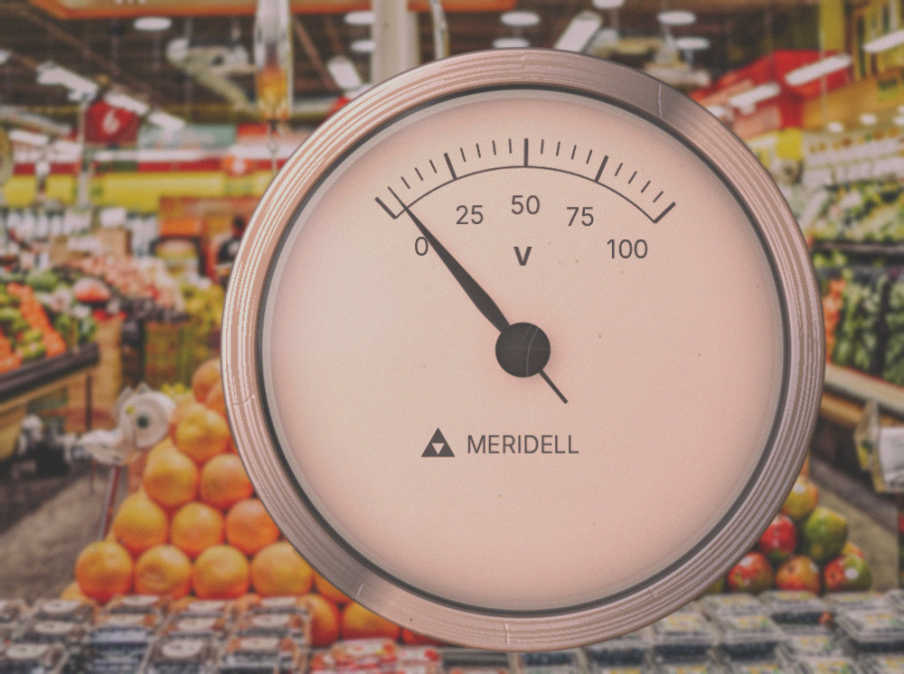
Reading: 5V
